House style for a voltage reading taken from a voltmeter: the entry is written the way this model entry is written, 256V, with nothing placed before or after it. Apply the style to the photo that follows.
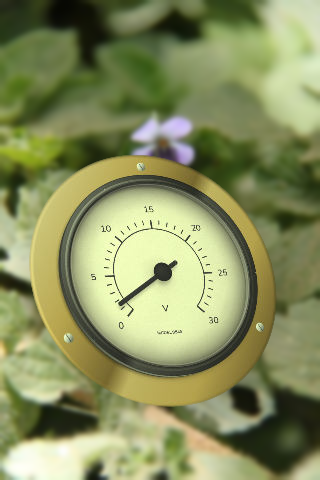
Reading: 1.5V
